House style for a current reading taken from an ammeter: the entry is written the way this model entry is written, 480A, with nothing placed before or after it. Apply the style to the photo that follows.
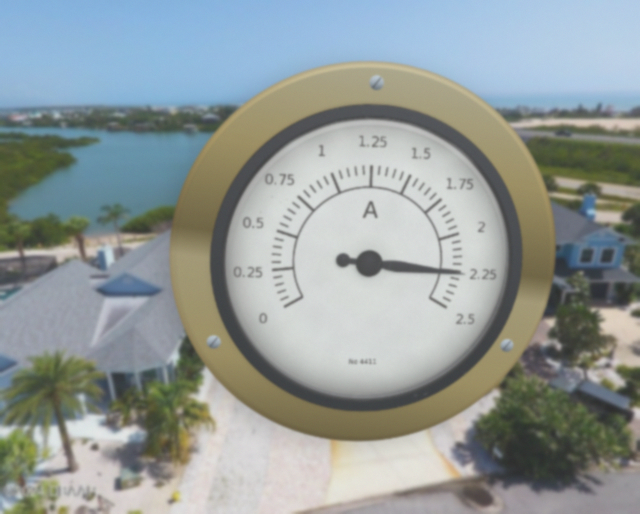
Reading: 2.25A
